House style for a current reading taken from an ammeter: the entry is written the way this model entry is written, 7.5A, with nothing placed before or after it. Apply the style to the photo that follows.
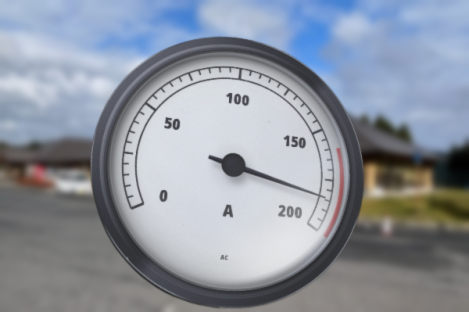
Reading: 185A
